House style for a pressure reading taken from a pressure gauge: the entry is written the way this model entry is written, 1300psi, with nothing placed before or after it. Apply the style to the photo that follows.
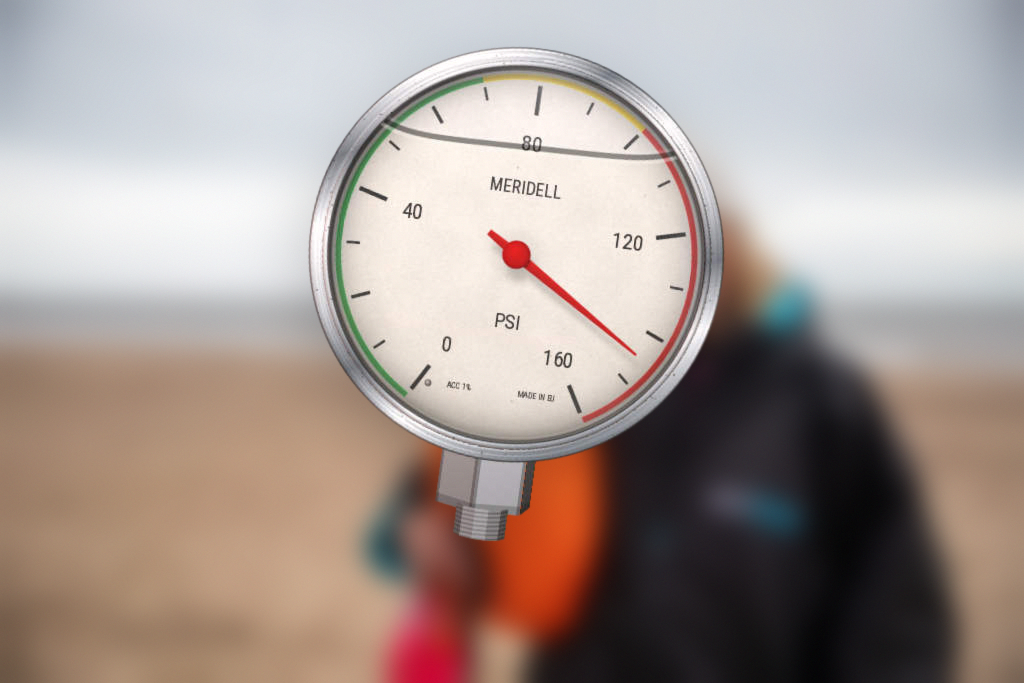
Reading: 145psi
